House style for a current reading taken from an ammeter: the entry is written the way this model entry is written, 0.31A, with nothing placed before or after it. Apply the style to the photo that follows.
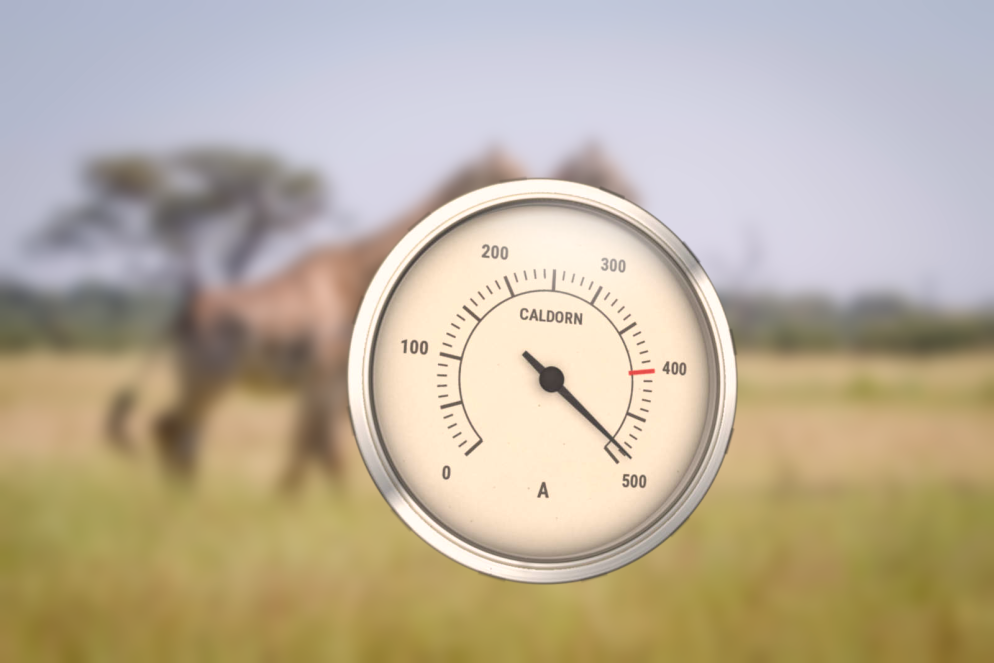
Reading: 490A
